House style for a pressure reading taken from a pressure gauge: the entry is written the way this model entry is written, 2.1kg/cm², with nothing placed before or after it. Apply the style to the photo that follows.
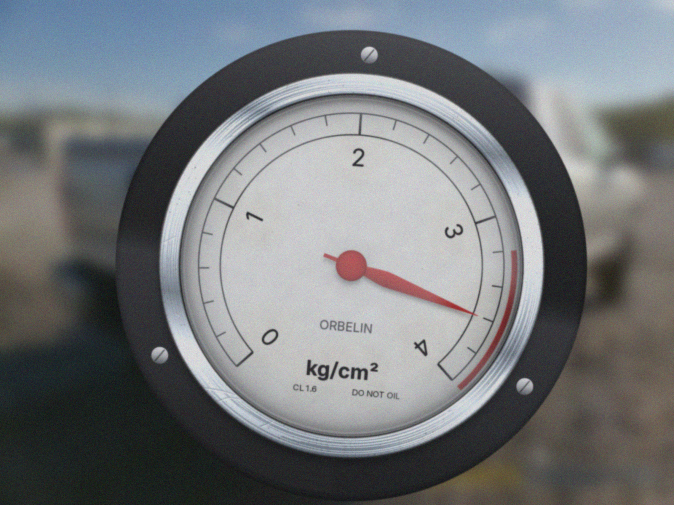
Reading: 3.6kg/cm²
